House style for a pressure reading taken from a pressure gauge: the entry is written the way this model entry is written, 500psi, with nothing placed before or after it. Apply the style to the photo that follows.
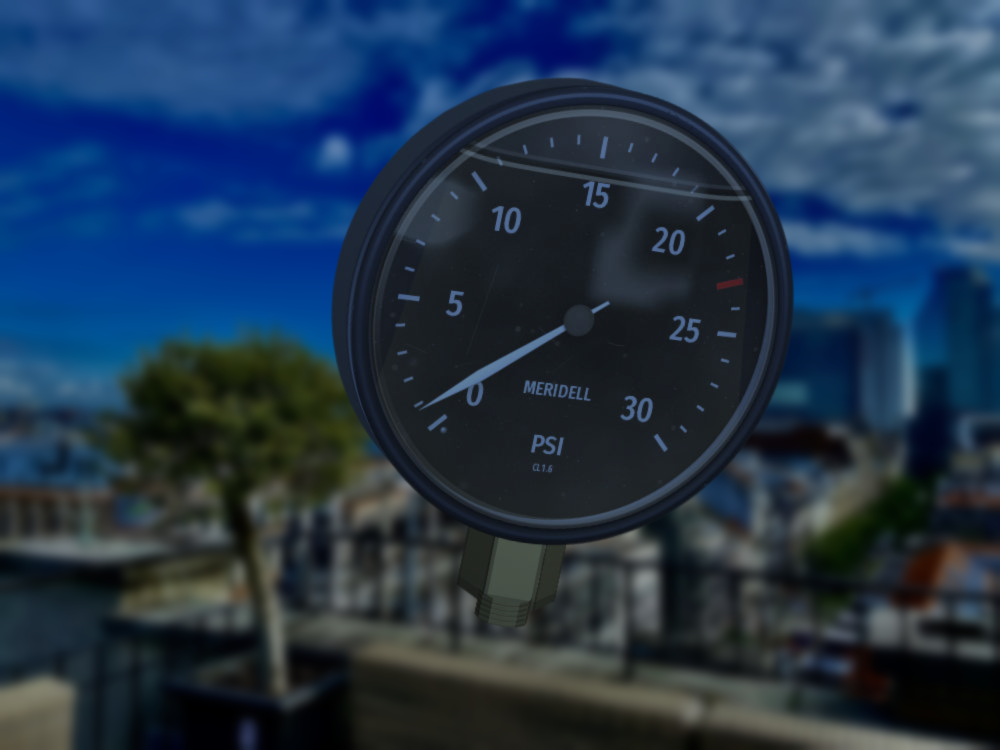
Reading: 1psi
